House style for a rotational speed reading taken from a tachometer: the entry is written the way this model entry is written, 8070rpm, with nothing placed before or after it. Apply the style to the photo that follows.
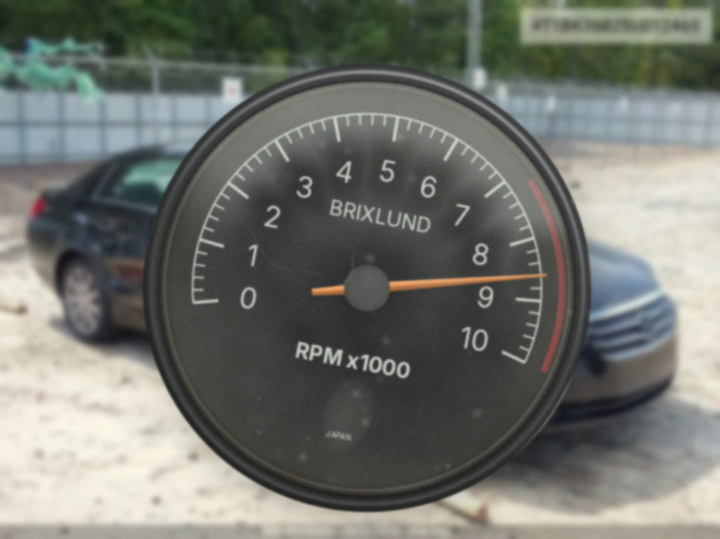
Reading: 8600rpm
